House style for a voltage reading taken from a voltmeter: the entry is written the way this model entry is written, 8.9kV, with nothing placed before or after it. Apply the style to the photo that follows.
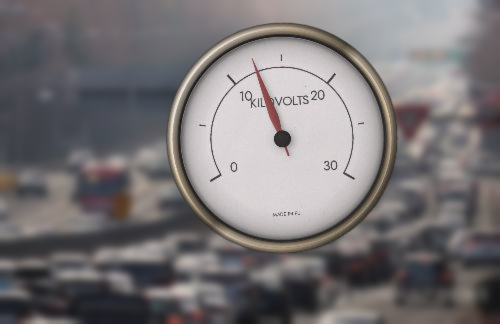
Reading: 12.5kV
